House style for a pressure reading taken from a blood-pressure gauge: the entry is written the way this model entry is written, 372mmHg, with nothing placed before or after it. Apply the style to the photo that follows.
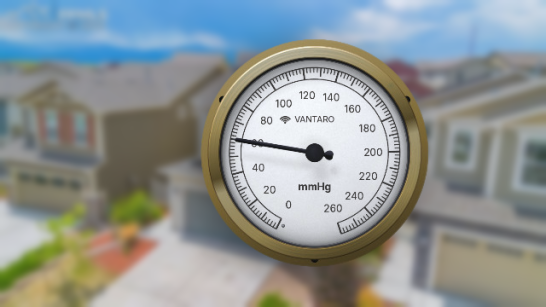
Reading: 60mmHg
